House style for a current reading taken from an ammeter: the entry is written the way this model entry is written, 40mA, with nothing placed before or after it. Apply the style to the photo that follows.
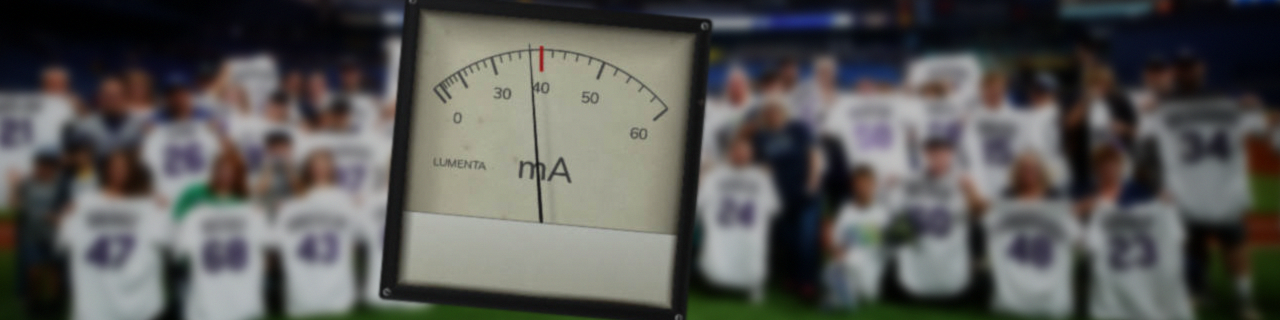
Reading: 38mA
